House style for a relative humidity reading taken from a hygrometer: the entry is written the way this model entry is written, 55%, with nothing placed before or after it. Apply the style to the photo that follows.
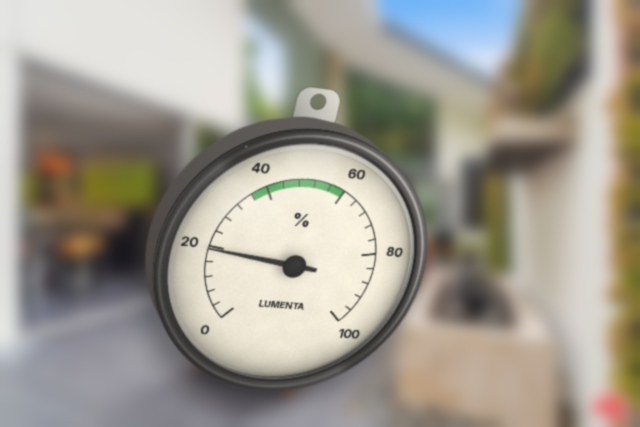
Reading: 20%
